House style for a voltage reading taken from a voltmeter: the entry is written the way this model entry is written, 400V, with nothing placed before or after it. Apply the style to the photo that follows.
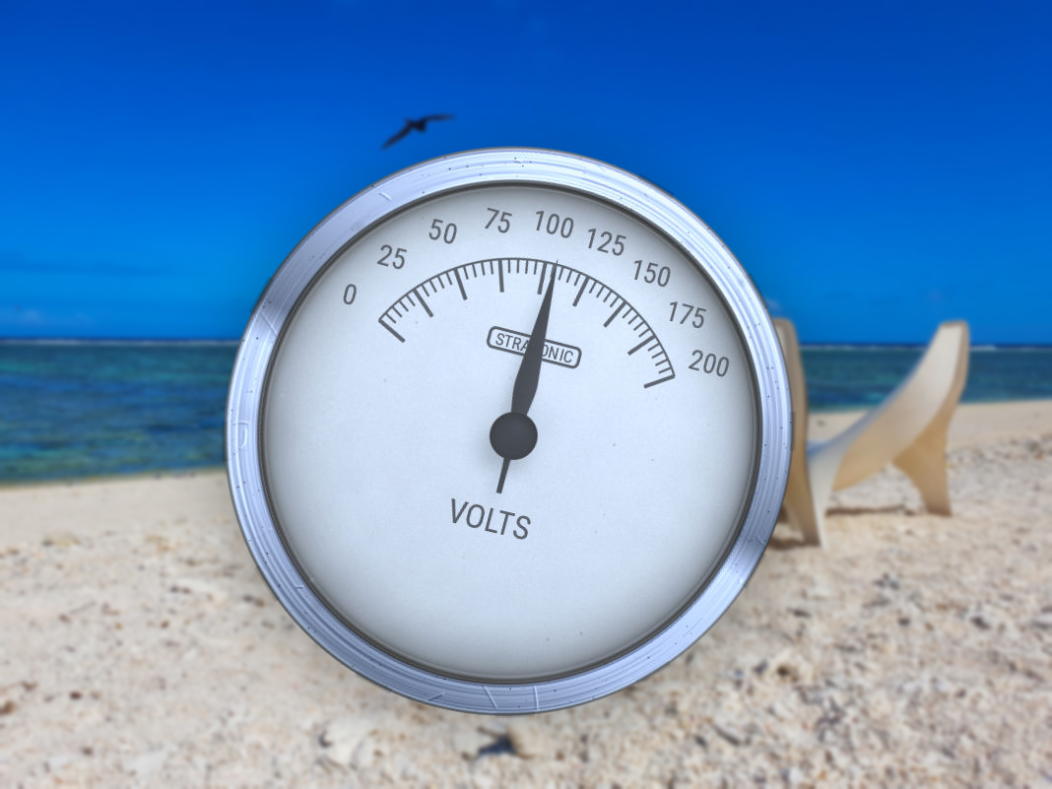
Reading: 105V
